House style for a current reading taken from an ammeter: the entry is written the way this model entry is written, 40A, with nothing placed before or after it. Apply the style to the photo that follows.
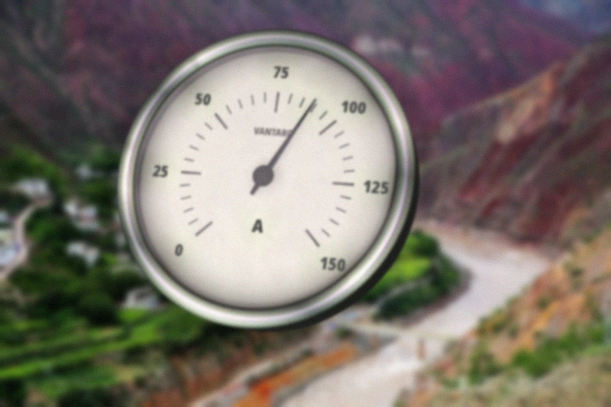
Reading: 90A
